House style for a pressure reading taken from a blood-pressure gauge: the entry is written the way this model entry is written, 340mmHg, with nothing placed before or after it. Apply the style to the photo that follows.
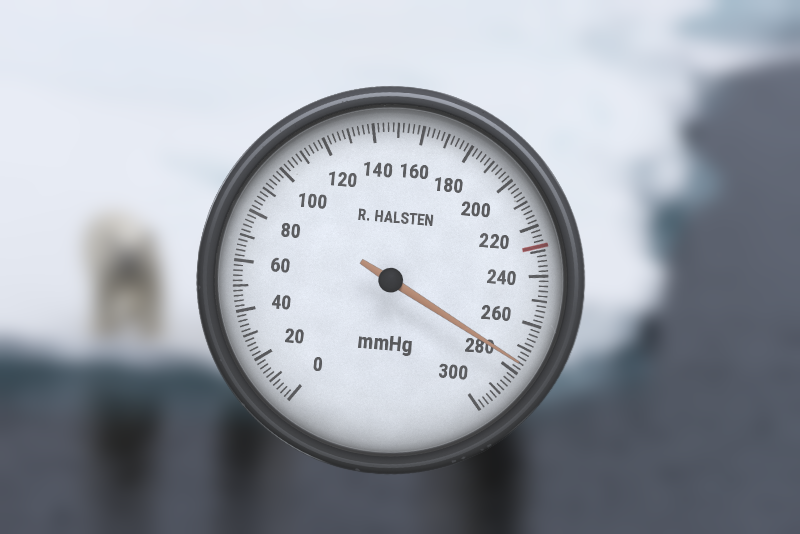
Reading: 276mmHg
